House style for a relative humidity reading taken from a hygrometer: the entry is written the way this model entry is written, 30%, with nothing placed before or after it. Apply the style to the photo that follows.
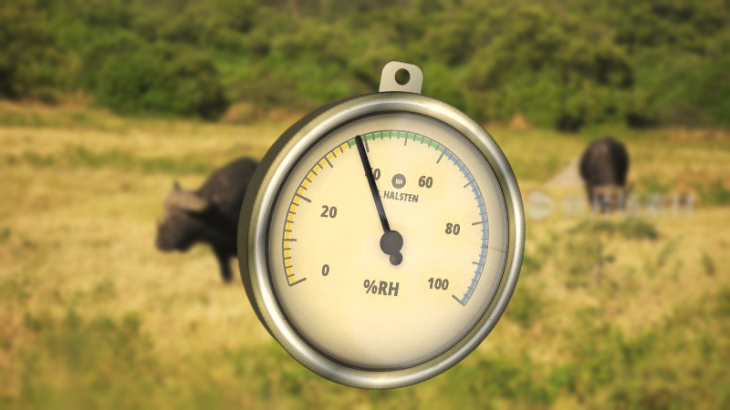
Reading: 38%
